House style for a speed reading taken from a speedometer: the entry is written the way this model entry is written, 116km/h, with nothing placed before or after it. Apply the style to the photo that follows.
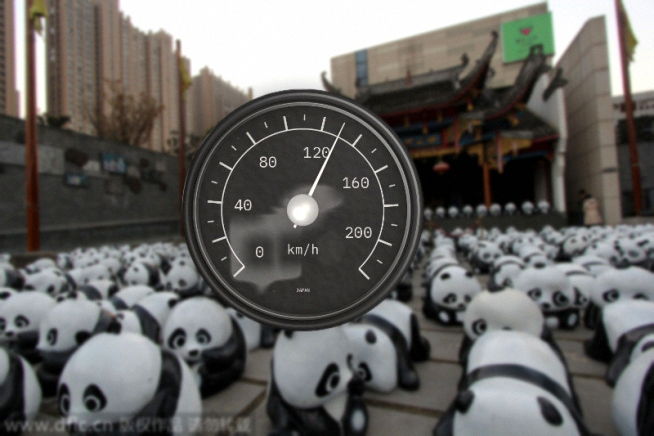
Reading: 130km/h
